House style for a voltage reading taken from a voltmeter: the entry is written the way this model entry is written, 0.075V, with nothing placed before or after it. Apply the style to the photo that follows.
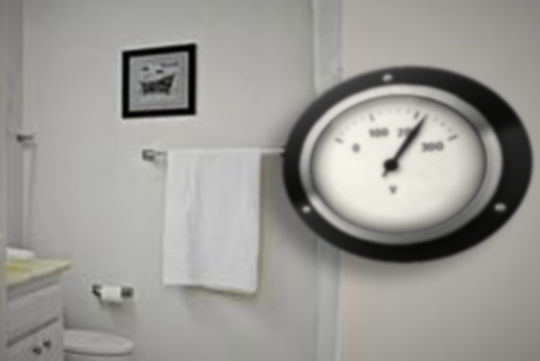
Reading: 220V
